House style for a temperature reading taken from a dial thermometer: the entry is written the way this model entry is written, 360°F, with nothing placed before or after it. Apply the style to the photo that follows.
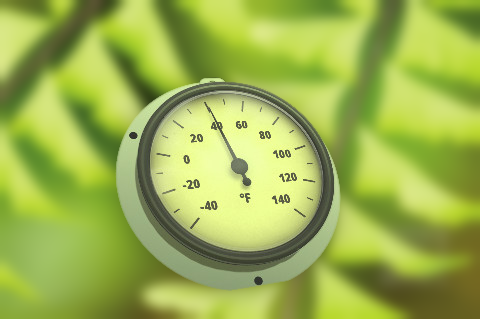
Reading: 40°F
